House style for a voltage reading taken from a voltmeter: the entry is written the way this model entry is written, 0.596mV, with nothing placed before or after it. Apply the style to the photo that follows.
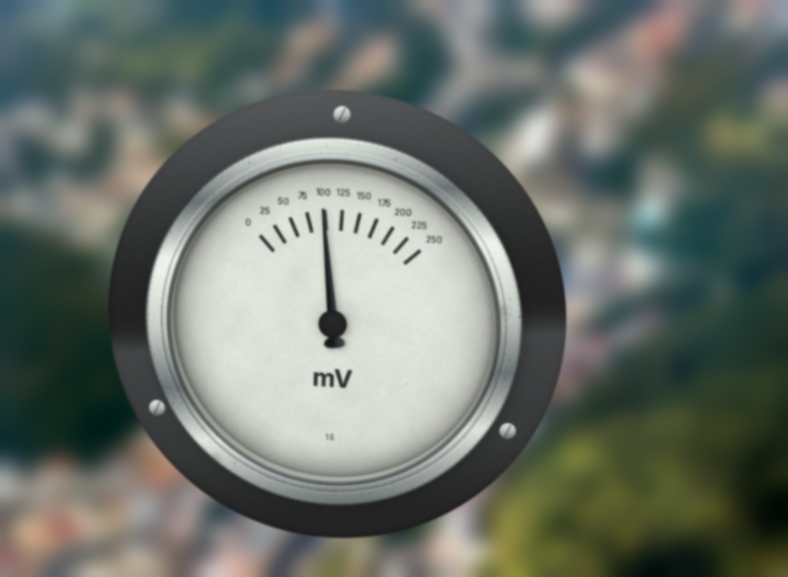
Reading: 100mV
